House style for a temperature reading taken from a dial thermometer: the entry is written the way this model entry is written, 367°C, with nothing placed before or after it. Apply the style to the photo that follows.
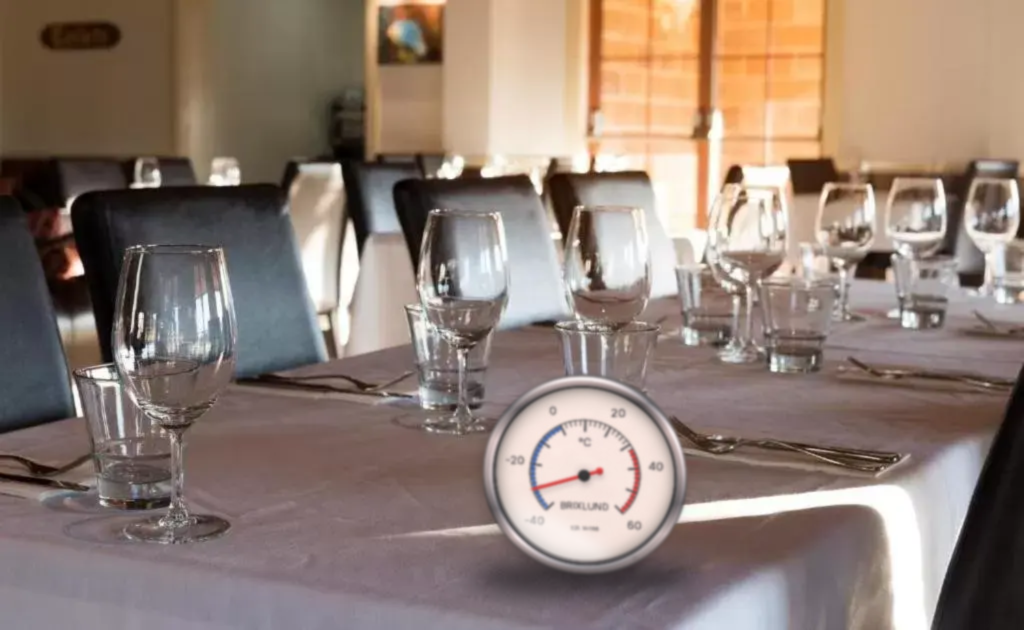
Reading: -30°C
